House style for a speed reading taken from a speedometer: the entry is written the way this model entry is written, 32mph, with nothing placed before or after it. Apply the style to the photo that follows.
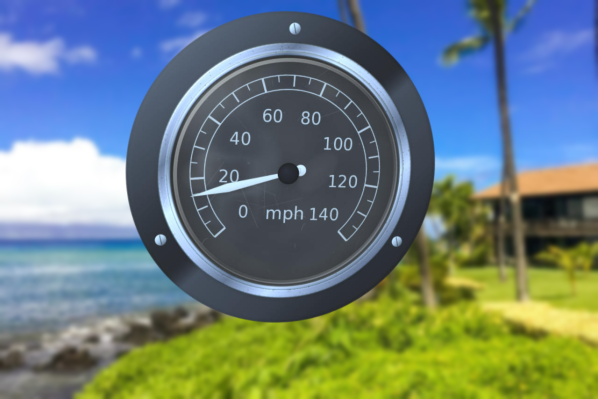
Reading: 15mph
